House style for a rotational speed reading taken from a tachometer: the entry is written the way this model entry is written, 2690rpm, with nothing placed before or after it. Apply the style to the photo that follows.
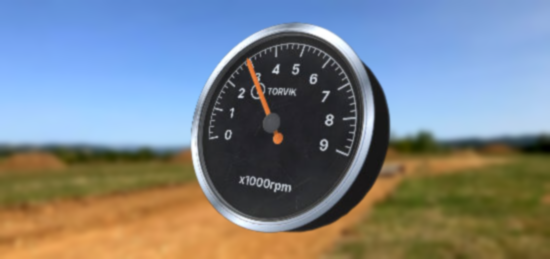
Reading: 3000rpm
